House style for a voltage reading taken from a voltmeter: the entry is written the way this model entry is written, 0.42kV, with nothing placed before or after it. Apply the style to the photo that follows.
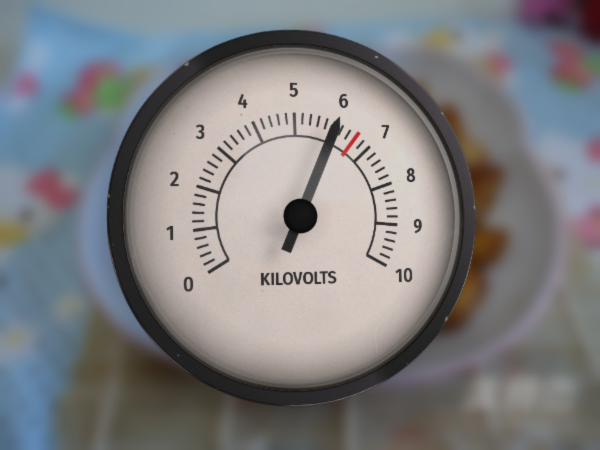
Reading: 6kV
